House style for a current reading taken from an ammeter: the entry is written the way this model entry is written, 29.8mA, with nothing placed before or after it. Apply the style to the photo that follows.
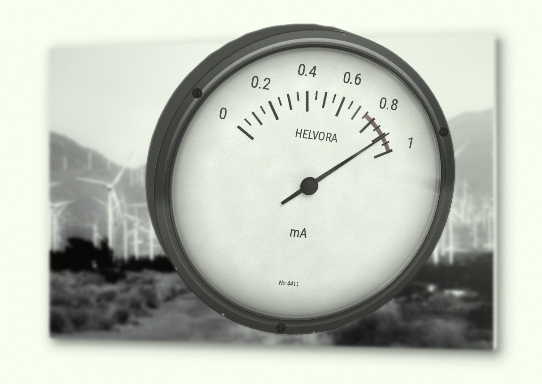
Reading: 0.9mA
